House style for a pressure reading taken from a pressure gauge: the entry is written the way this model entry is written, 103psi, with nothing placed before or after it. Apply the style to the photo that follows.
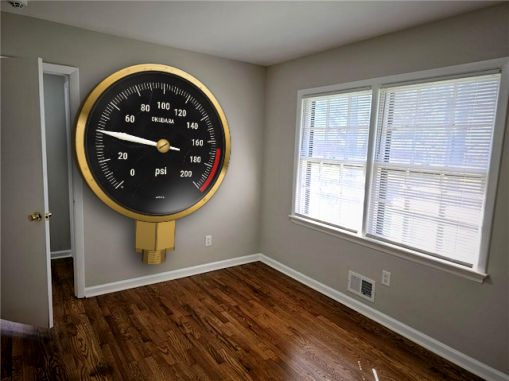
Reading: 40psi
